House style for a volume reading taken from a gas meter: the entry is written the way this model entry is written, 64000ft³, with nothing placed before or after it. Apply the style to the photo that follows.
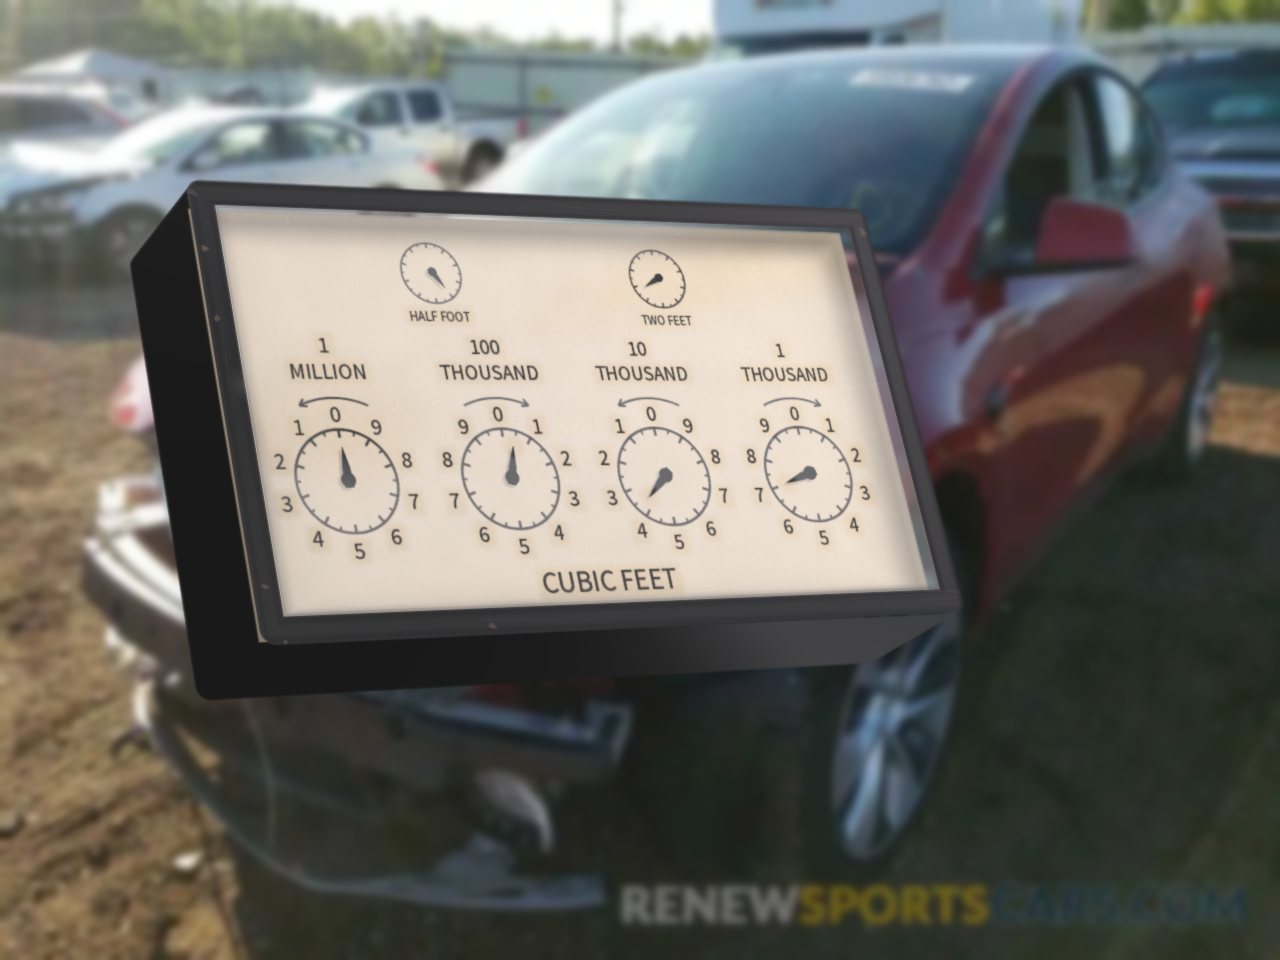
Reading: 3700ft³
